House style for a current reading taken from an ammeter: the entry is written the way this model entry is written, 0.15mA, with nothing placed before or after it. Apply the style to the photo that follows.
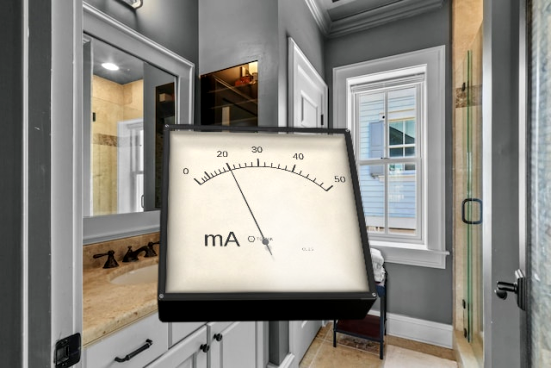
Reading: 20mA
